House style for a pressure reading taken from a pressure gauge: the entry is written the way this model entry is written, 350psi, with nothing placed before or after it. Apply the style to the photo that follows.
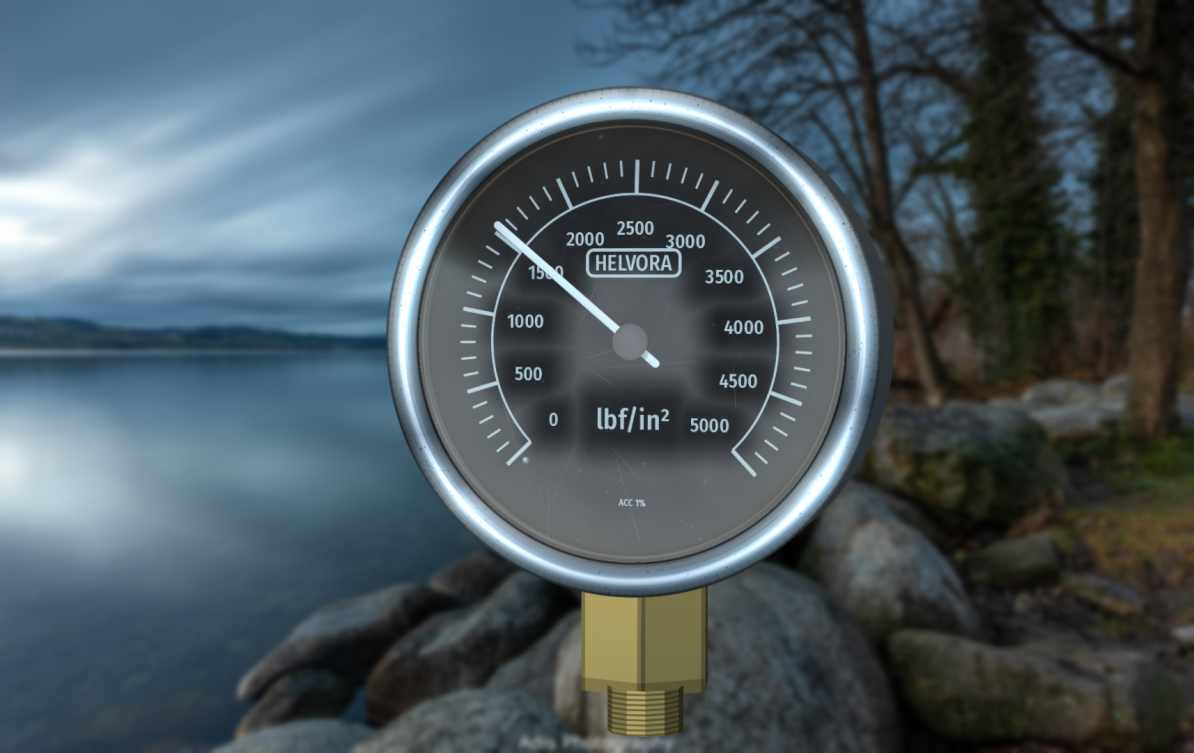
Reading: 1550psi
